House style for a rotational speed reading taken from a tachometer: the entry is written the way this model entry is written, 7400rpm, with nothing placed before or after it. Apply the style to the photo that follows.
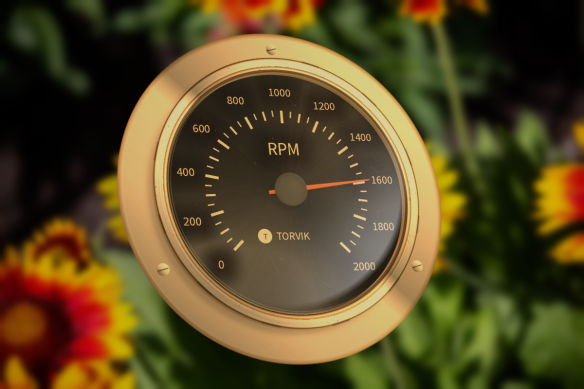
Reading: 1600rpm
